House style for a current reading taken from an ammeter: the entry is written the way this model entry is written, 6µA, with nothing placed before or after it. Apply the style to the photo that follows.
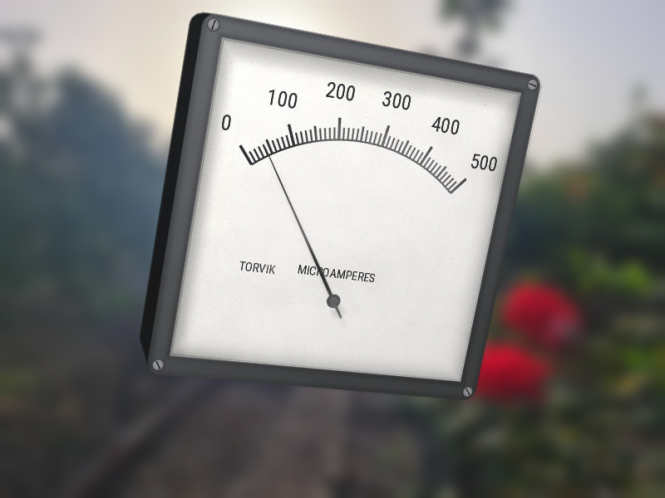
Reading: 40µA
